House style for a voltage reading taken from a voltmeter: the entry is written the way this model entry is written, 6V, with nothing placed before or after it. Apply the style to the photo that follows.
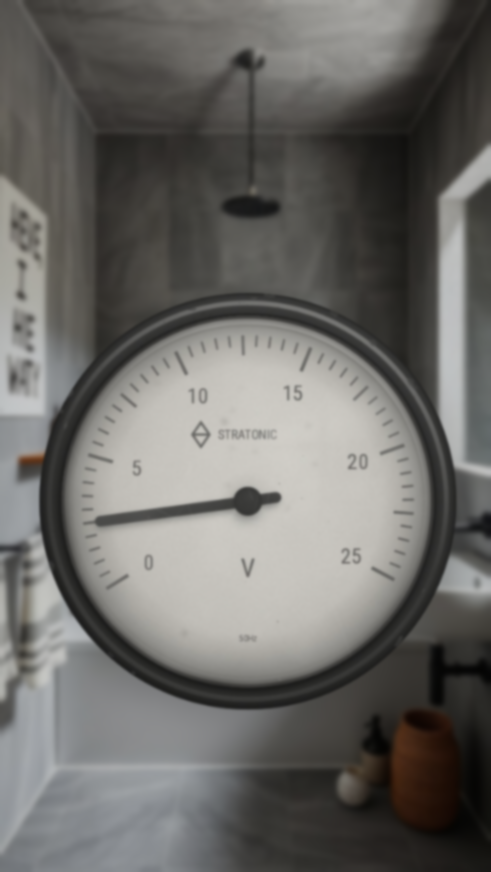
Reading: 2.5V
